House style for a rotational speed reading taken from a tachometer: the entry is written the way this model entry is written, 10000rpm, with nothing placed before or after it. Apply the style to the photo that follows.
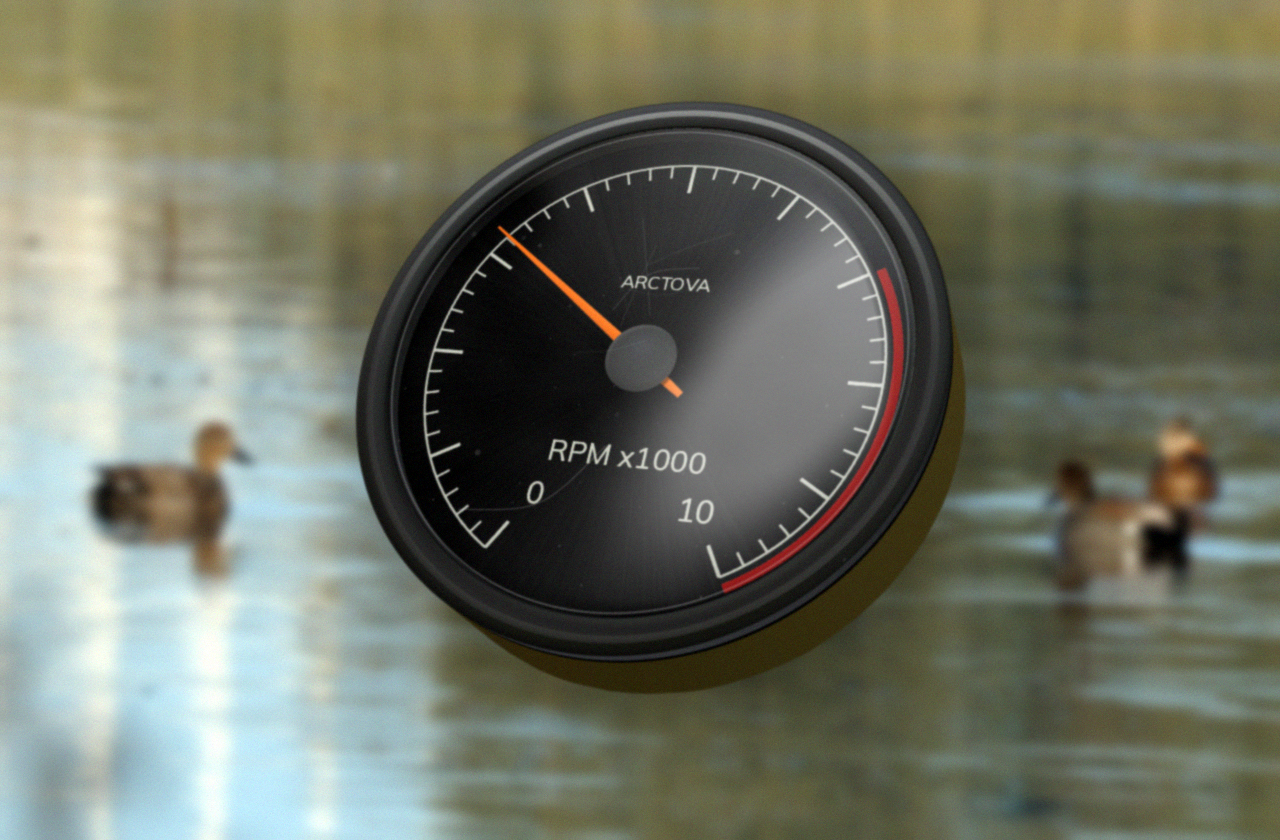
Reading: 3200rpm
